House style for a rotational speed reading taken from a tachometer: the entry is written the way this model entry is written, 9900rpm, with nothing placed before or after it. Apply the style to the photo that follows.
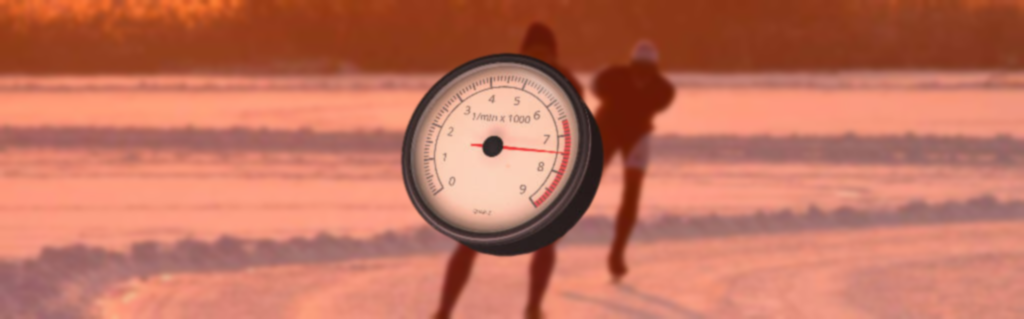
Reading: 7500rpm
